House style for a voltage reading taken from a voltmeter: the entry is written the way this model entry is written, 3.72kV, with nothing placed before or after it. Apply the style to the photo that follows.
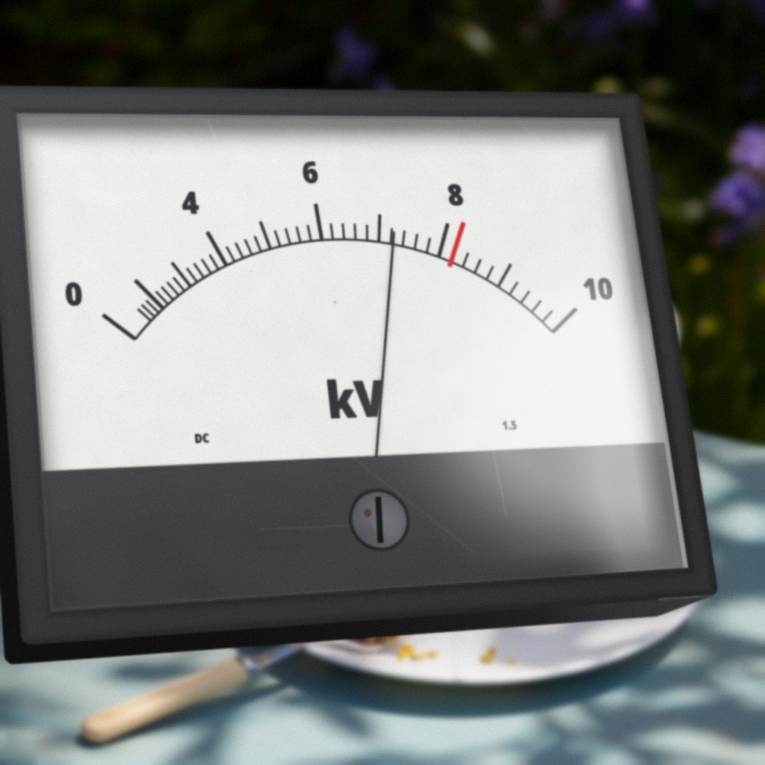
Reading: 7.2kV
